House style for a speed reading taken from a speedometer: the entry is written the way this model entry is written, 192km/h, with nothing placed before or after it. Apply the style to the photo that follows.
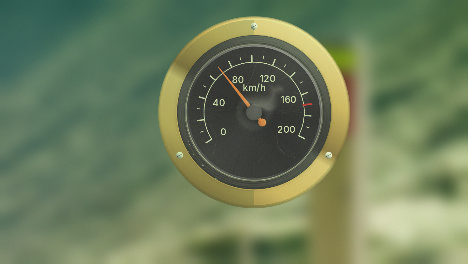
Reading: 70km/h
